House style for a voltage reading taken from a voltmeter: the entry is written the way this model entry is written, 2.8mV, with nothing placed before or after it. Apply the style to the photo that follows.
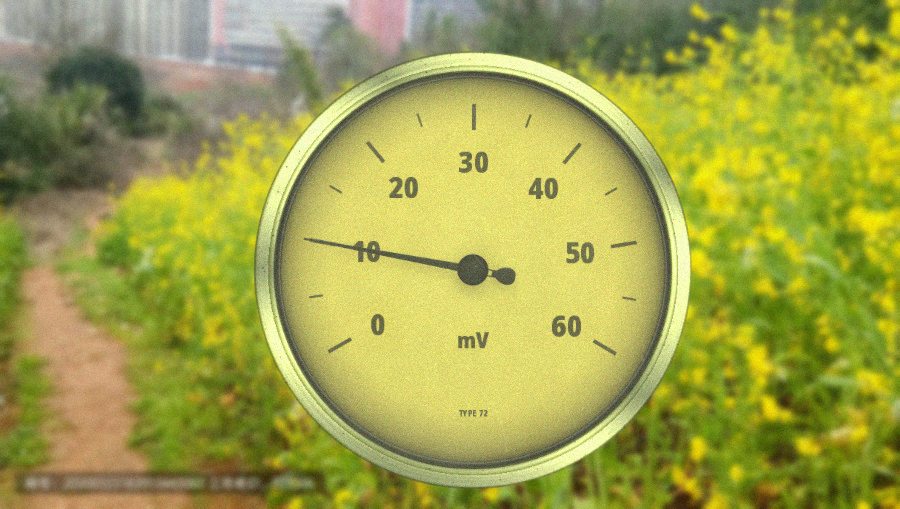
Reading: 10mV
